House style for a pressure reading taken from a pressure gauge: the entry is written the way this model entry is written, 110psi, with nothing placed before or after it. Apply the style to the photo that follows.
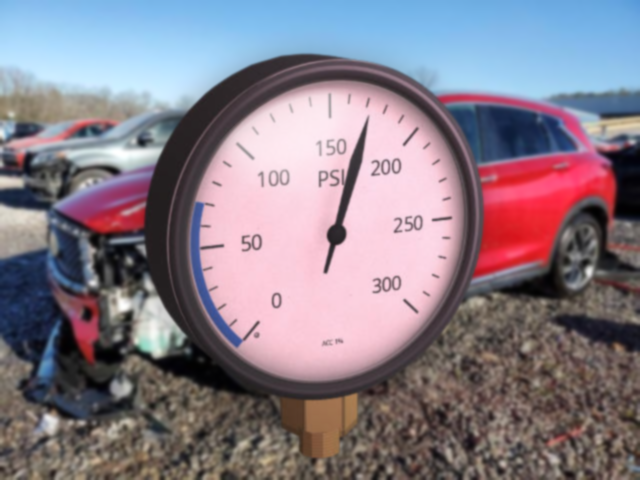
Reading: 170psi
